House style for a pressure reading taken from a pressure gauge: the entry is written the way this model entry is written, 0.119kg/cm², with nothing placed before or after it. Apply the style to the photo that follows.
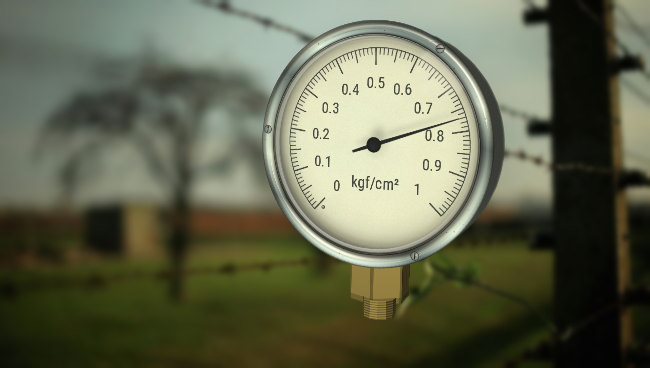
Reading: 0.77kg/cm²
